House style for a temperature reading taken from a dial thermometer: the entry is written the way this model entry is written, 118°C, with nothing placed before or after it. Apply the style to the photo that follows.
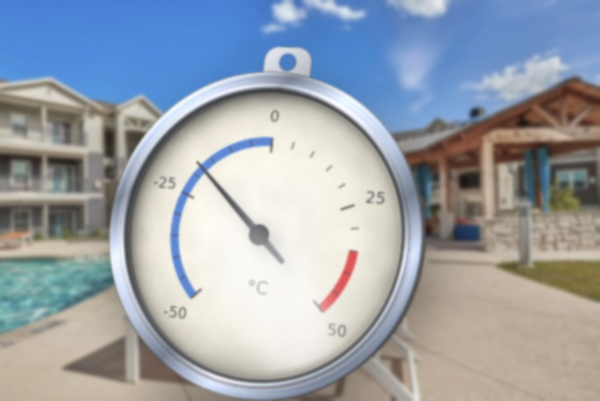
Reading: -17.5°C
